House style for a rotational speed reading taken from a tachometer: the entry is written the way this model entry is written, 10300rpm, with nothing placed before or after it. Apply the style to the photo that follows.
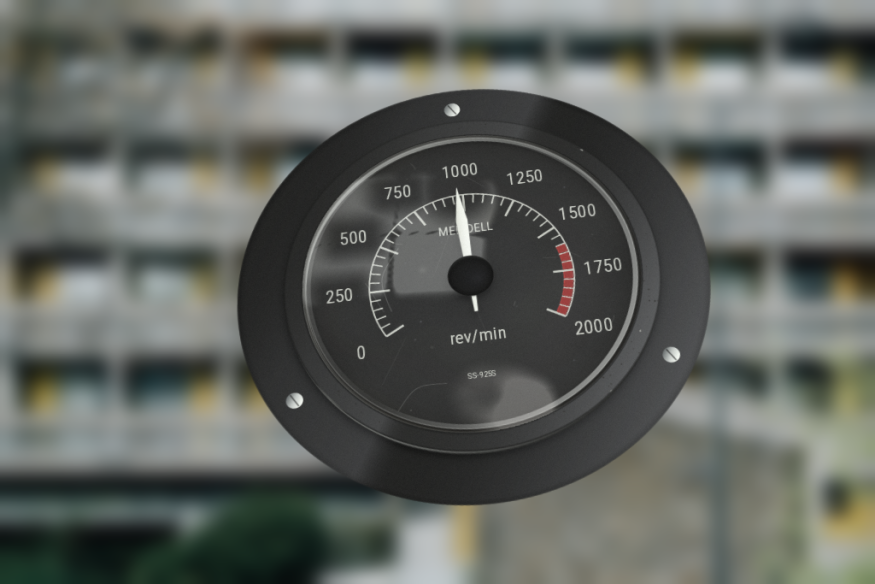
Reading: 975rpm
